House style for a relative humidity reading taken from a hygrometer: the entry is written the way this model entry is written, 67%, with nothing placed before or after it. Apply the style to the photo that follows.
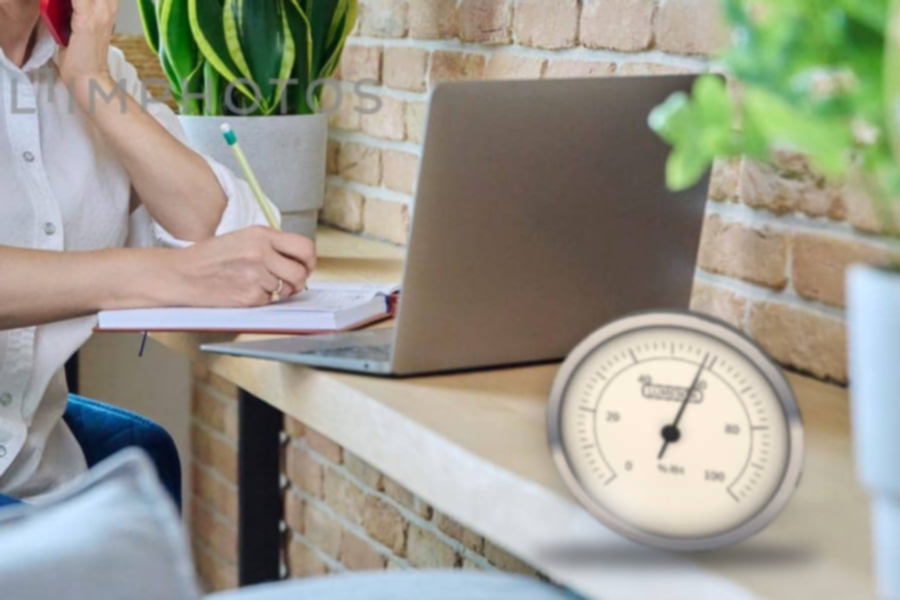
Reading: 58%
